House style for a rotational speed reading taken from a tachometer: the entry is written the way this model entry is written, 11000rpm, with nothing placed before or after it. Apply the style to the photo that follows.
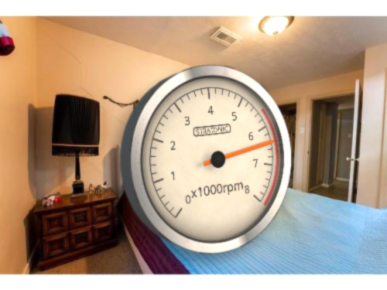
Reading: 6400rpm
